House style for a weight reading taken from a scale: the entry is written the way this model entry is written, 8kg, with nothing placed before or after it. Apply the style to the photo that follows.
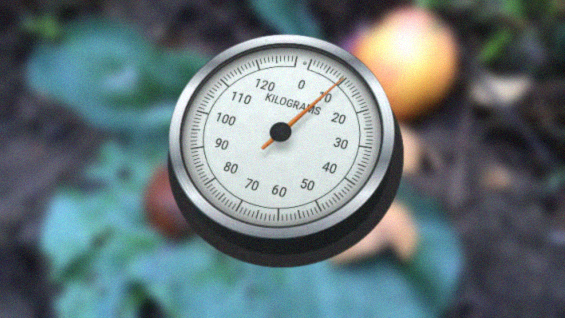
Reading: 10kg
